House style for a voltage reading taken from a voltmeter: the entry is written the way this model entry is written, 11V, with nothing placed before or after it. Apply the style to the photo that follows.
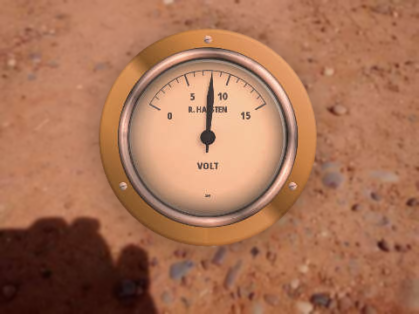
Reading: 8V
